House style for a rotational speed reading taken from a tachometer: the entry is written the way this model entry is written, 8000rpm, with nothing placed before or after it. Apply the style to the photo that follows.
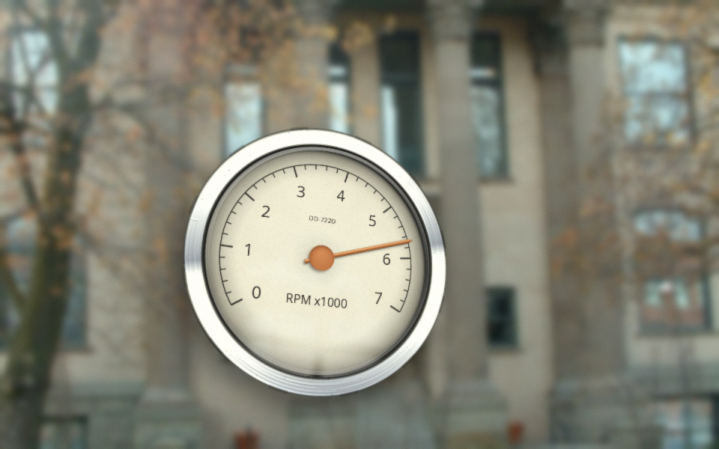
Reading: 5700rpm
